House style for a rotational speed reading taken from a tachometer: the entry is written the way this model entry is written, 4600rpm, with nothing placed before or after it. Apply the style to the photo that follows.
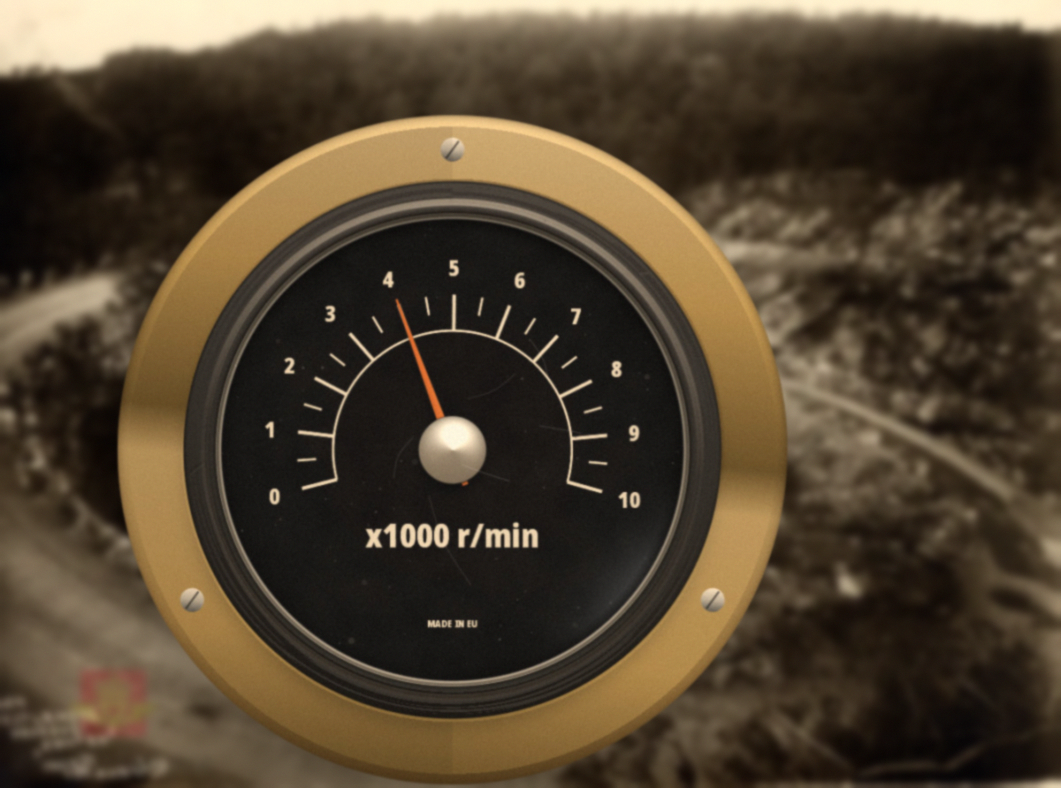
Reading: 4000rpm
